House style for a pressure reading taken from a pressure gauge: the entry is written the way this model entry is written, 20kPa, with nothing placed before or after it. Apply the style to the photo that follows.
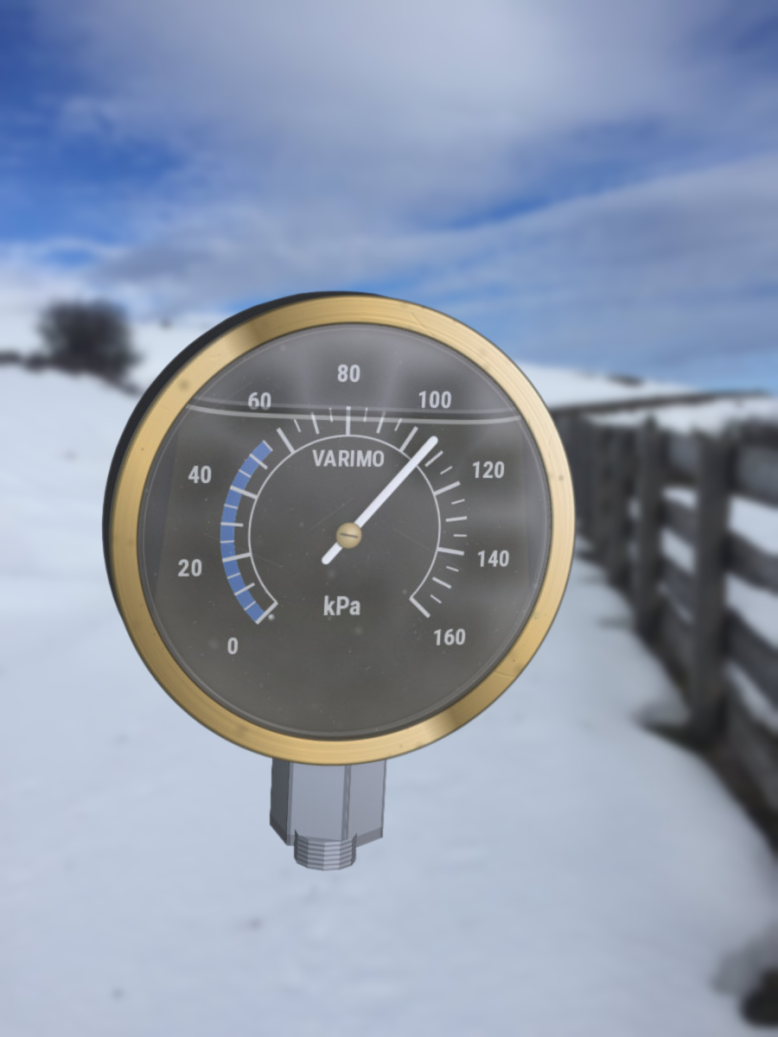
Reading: 105kPa
